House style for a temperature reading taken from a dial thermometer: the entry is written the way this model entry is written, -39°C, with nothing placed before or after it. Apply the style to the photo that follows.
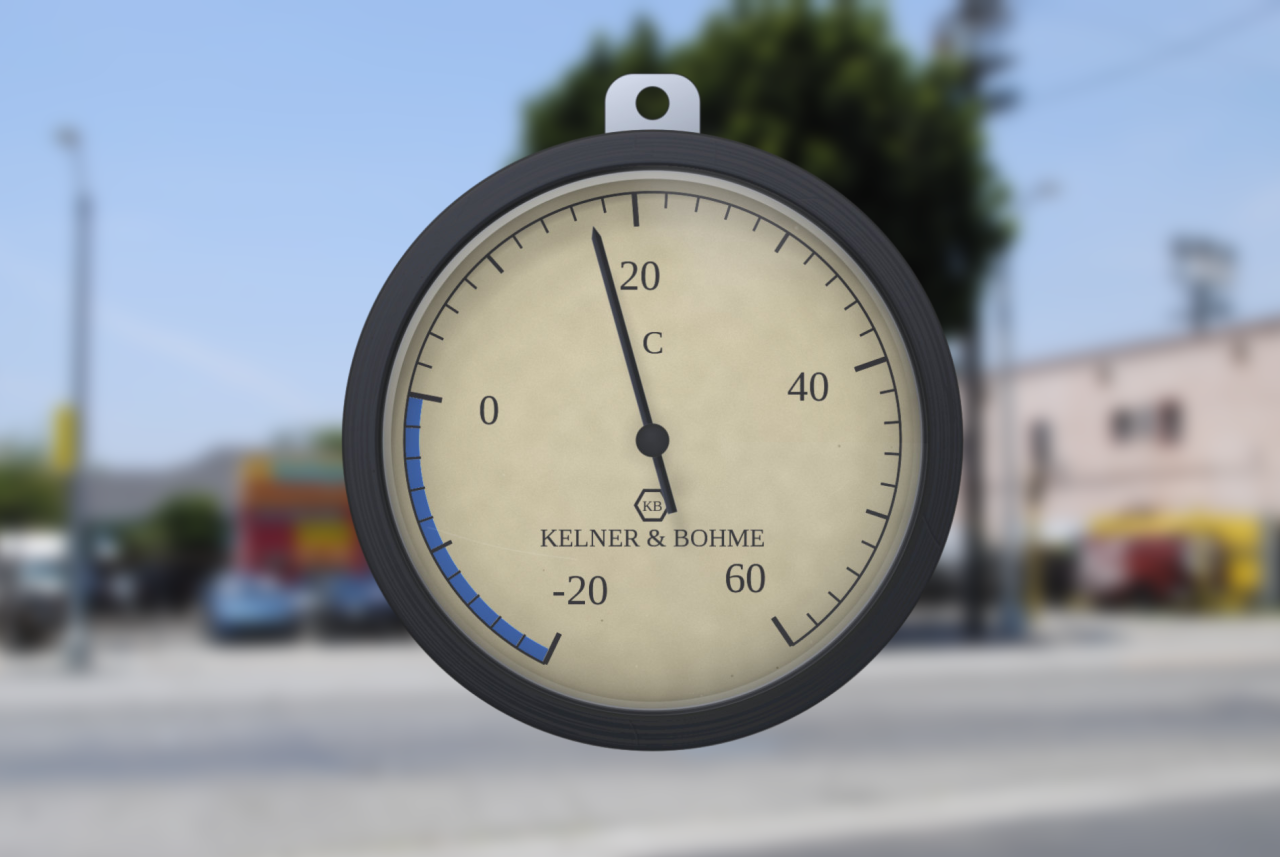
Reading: 17°C
